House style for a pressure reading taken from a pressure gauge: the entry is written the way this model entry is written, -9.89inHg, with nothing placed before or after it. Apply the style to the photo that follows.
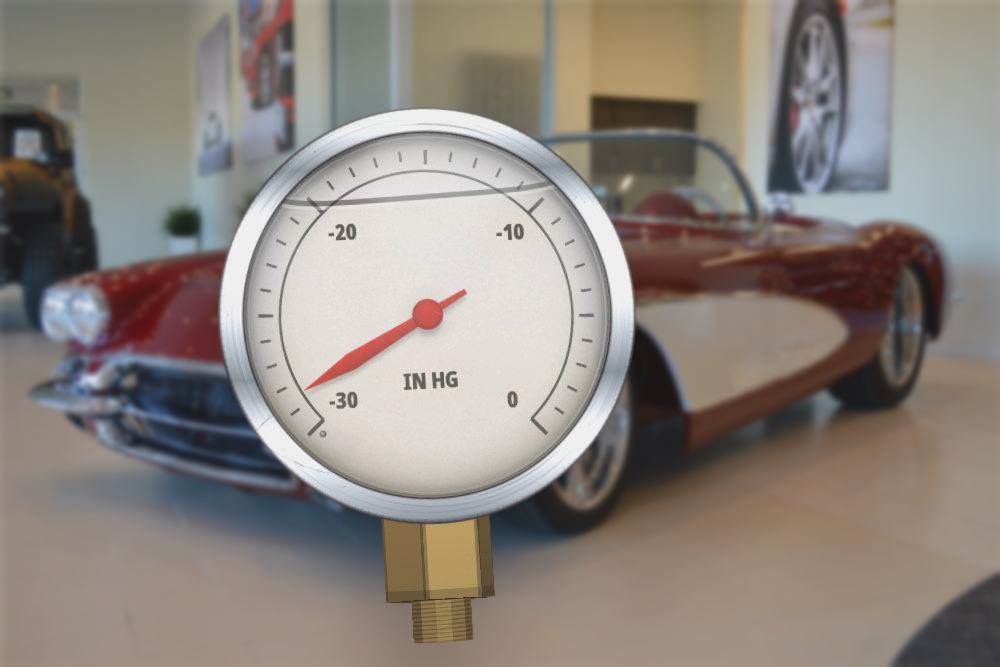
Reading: -28.5inHg
